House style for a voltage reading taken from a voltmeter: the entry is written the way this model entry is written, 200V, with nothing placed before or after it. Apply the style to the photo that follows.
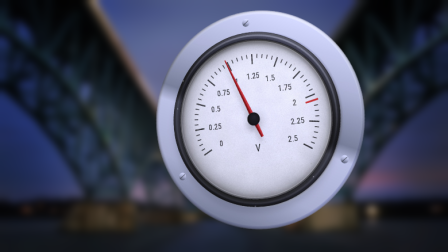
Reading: 1V
